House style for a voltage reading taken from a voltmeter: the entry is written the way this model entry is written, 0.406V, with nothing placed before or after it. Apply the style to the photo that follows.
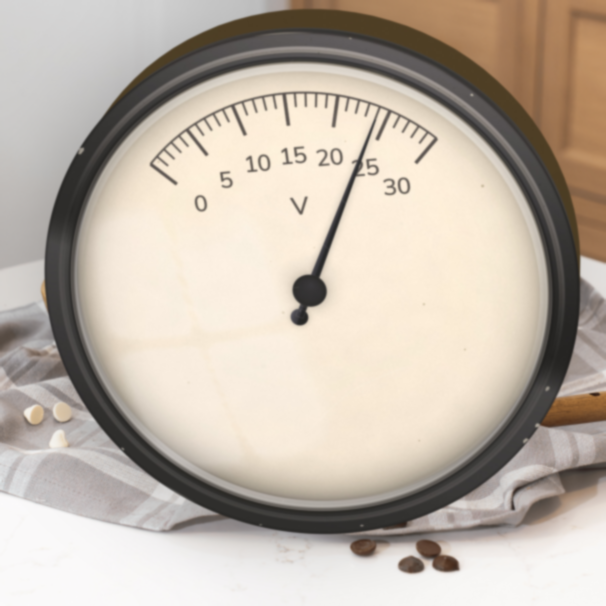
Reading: 24V
